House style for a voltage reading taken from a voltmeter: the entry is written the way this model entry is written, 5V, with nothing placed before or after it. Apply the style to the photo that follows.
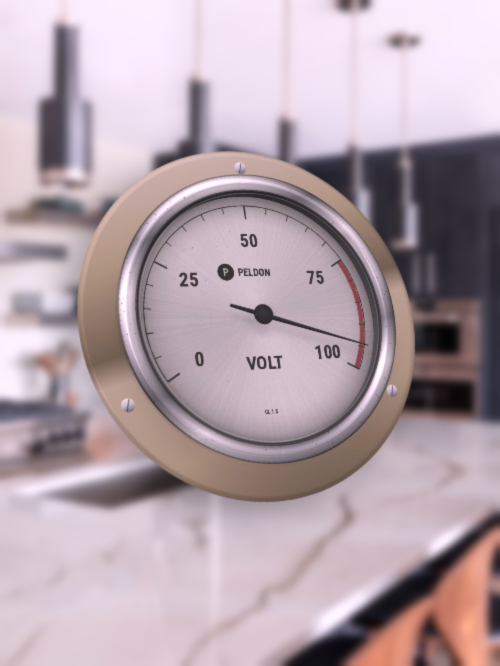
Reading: 95V
